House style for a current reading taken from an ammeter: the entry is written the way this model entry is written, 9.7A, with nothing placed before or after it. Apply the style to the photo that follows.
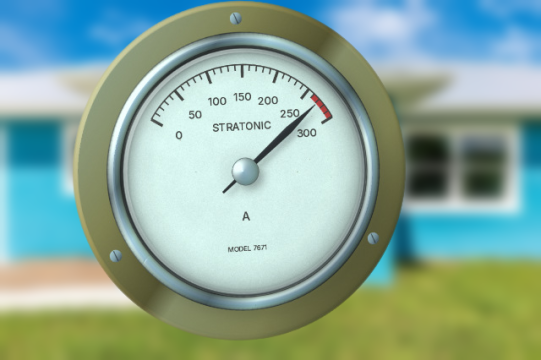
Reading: 270A
